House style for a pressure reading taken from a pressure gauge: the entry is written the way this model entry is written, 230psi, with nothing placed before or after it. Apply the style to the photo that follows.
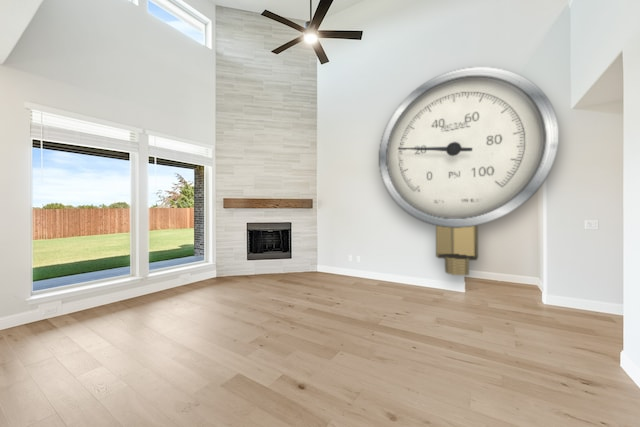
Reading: 20psi
